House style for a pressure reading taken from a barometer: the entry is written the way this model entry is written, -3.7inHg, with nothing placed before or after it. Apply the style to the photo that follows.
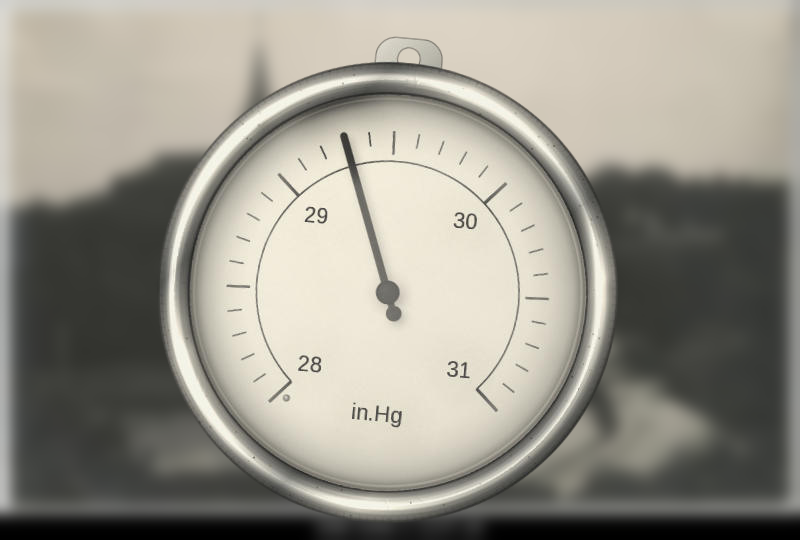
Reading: 29.3inHg
